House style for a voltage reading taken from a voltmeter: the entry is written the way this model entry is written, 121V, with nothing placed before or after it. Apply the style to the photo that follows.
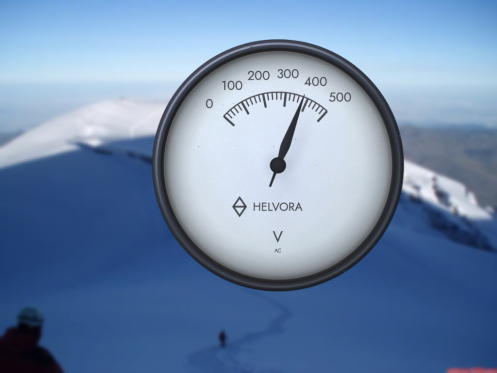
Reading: 380V
